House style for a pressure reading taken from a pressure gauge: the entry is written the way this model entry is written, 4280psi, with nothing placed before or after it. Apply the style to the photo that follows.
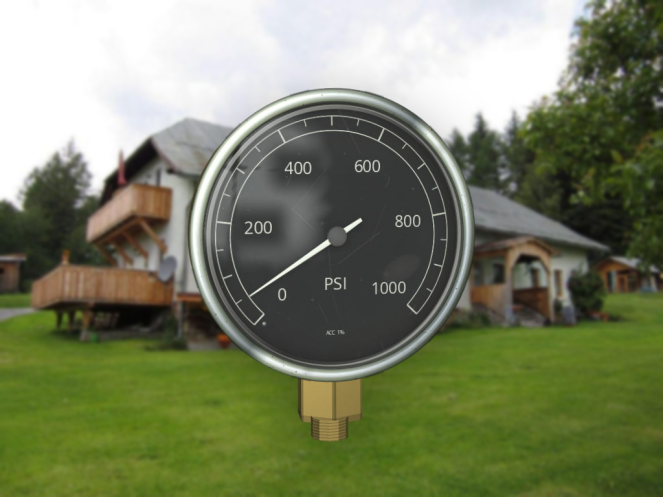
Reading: 50psi
